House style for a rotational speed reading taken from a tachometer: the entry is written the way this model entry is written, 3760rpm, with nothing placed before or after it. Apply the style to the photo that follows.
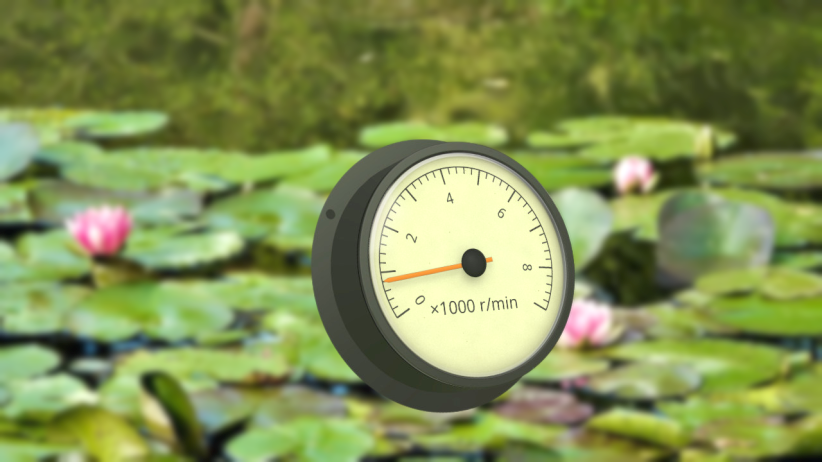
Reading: 800rpm
